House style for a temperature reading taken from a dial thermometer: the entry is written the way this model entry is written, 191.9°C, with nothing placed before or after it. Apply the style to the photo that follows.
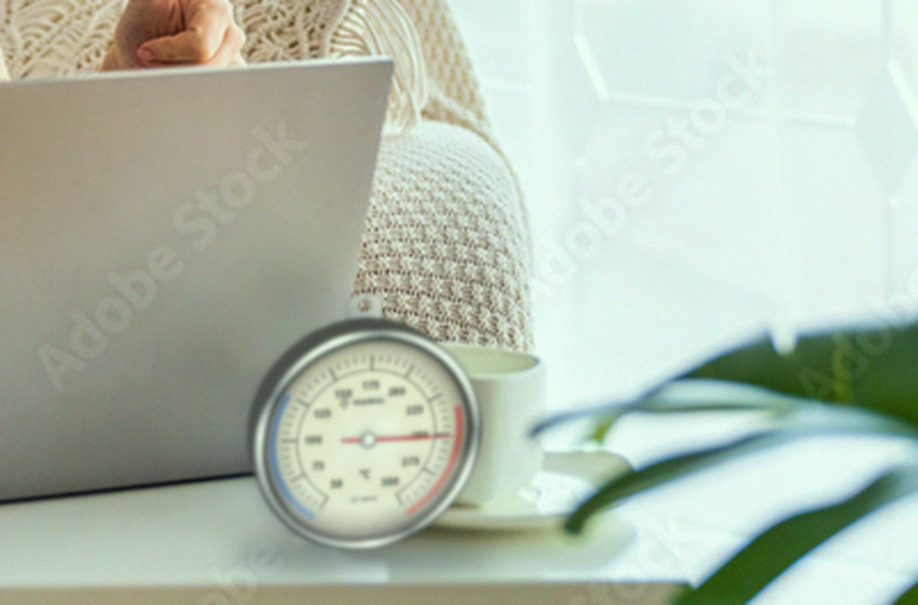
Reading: 250°C
